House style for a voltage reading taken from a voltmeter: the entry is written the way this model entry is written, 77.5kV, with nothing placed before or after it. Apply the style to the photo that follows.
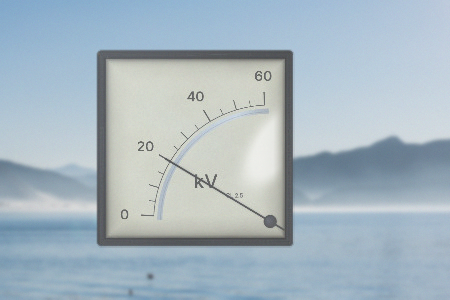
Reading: 20kV
